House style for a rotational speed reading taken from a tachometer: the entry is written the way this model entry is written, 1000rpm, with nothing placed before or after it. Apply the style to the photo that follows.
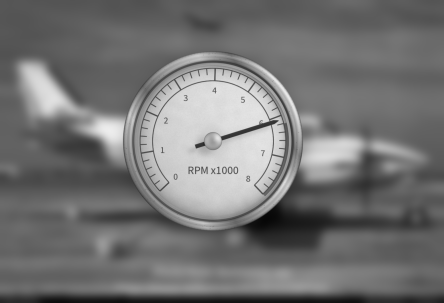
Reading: 6100rpm
